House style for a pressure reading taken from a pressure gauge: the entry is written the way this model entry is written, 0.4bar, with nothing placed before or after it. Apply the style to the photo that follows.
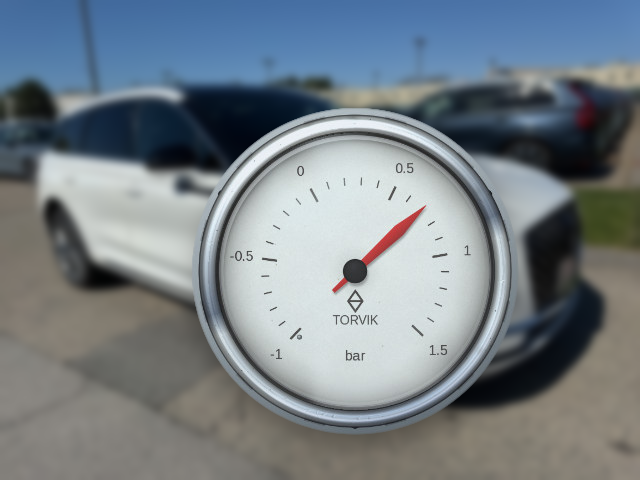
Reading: 0.7bar
